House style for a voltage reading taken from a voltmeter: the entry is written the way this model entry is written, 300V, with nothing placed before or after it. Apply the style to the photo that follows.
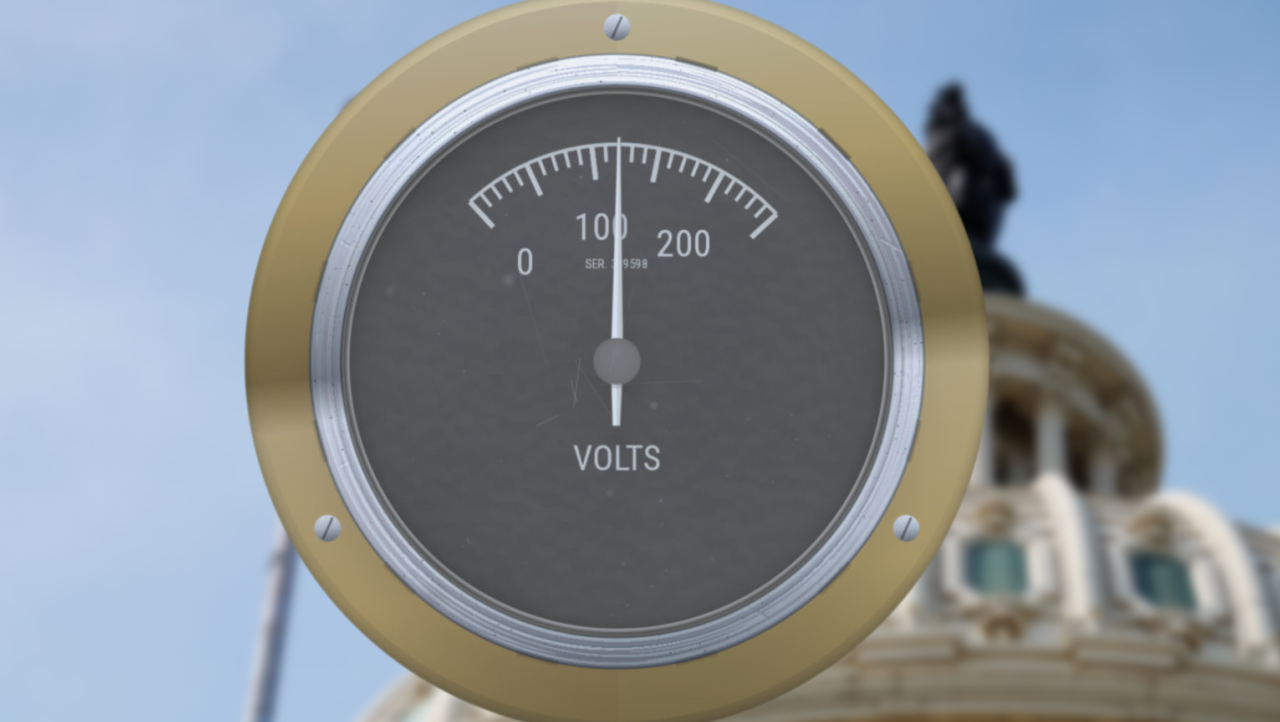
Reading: 120V
